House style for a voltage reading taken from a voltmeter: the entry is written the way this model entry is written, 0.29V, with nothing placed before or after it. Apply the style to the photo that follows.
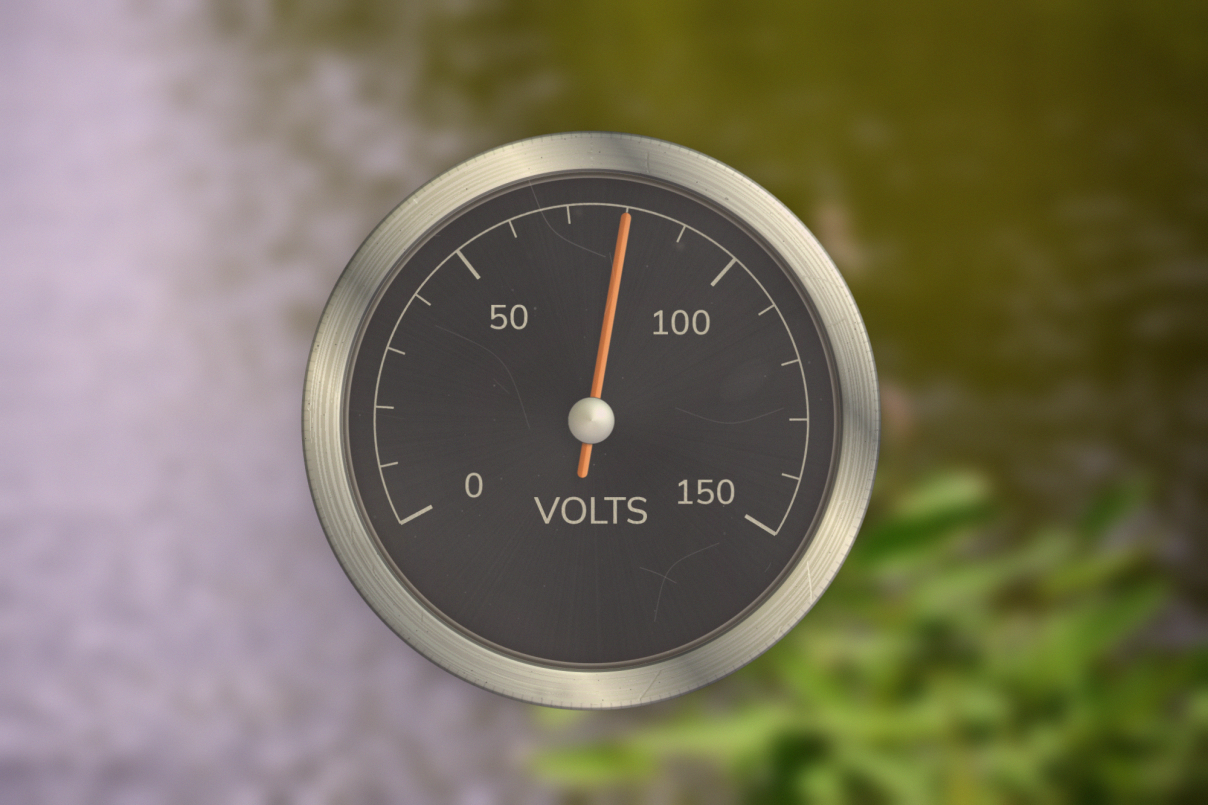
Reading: 80V
